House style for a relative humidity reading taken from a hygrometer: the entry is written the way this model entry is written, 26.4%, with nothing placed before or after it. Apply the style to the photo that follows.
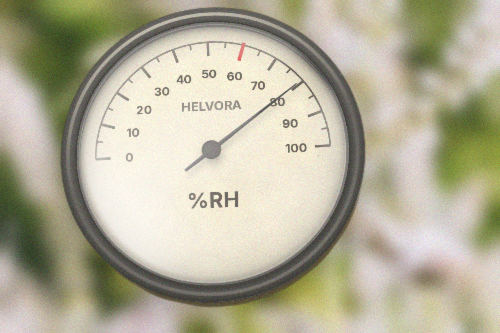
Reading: 80%
